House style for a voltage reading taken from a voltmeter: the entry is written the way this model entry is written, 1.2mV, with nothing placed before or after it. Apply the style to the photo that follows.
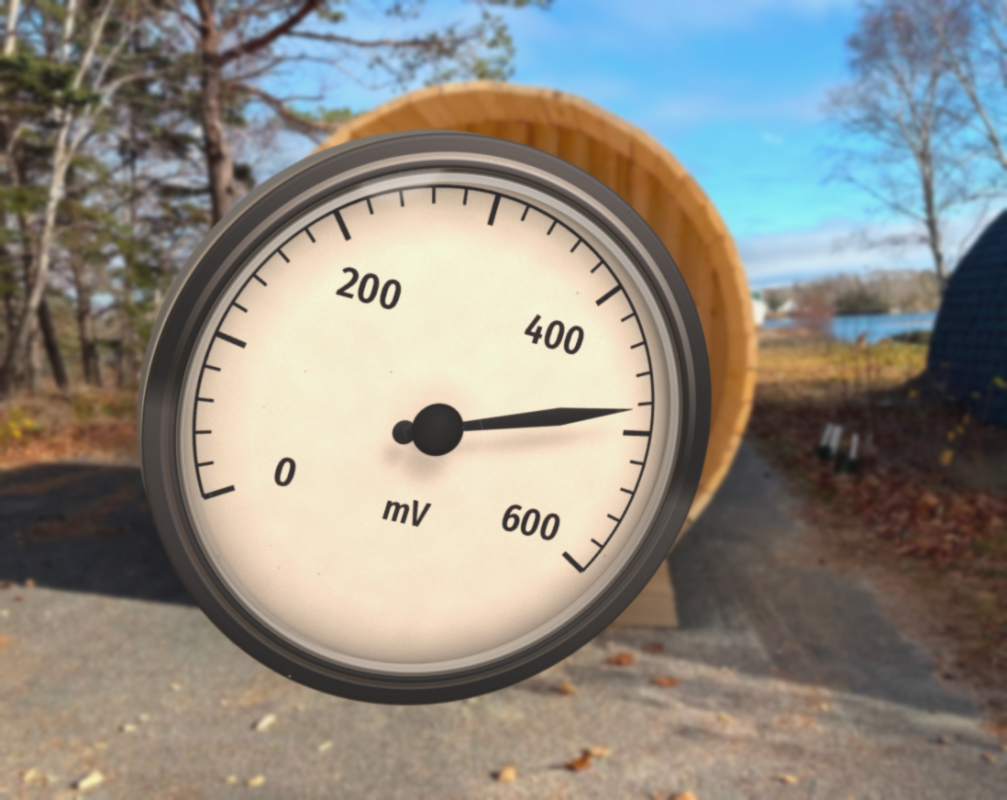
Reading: 480mV
